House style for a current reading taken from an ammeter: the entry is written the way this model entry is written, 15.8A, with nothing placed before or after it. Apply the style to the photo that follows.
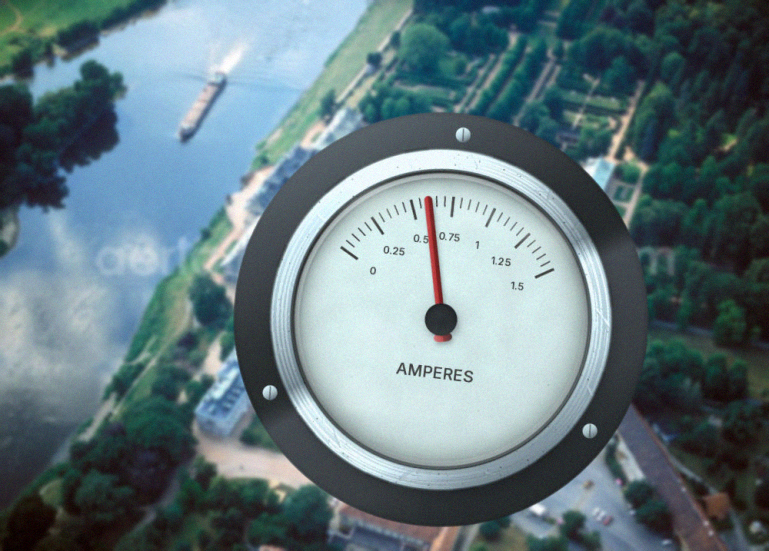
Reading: 0.6A
